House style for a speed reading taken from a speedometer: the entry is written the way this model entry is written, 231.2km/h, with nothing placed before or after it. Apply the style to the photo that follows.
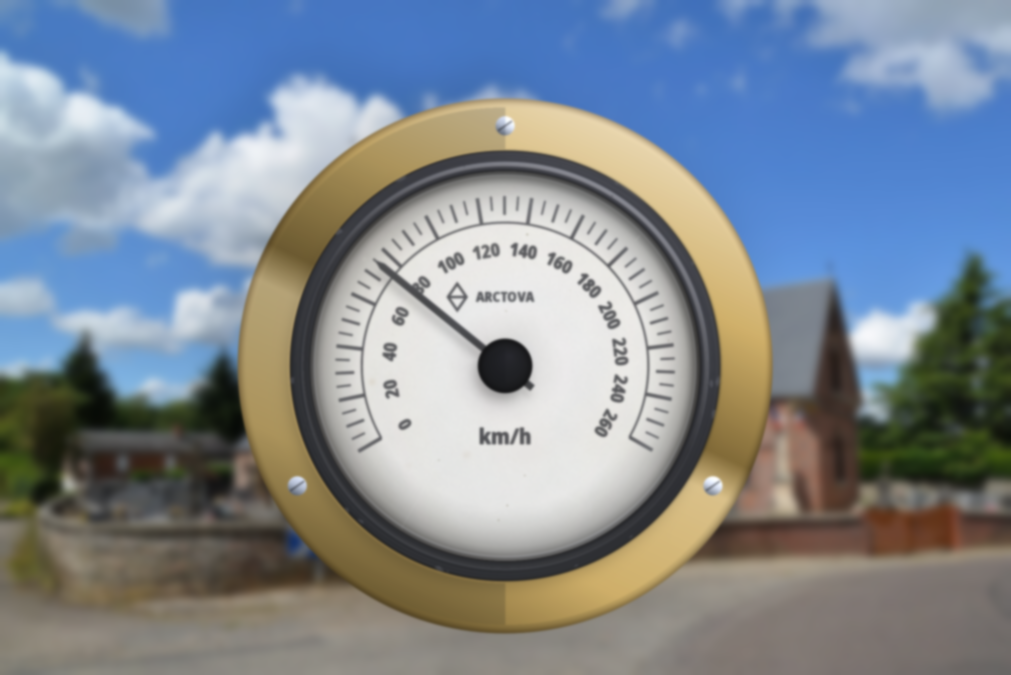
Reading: 75km/h
